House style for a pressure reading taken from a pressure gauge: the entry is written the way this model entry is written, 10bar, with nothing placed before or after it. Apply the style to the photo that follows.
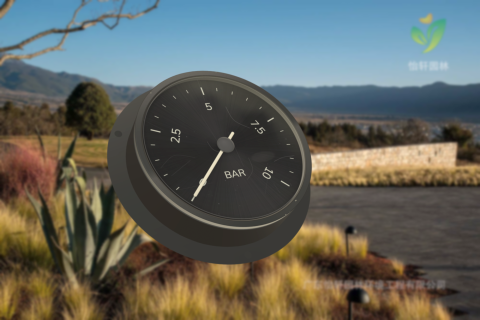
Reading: 0bar
